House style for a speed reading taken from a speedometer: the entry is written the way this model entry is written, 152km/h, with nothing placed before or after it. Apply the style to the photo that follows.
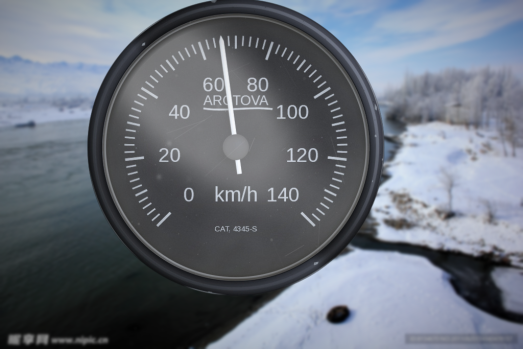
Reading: 66km/h
